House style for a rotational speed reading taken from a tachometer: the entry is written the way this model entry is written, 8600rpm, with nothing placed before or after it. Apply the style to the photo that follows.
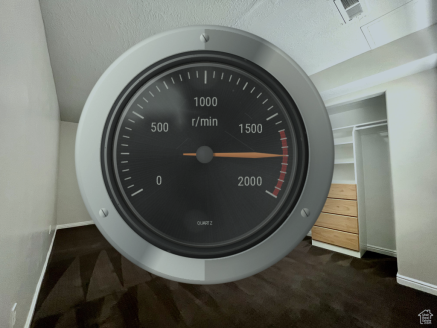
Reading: 1750rpm
